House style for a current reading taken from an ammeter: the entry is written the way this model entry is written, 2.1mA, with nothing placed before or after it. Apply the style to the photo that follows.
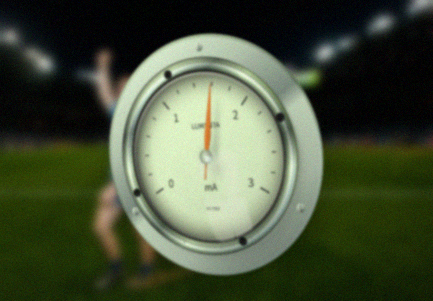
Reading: 1.6mA
